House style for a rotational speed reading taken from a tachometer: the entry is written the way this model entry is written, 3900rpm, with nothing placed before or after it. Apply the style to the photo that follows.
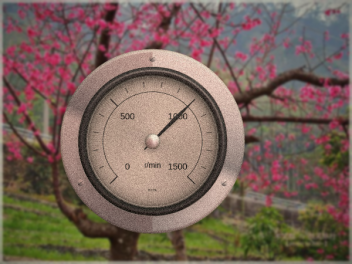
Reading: 1000rpm
